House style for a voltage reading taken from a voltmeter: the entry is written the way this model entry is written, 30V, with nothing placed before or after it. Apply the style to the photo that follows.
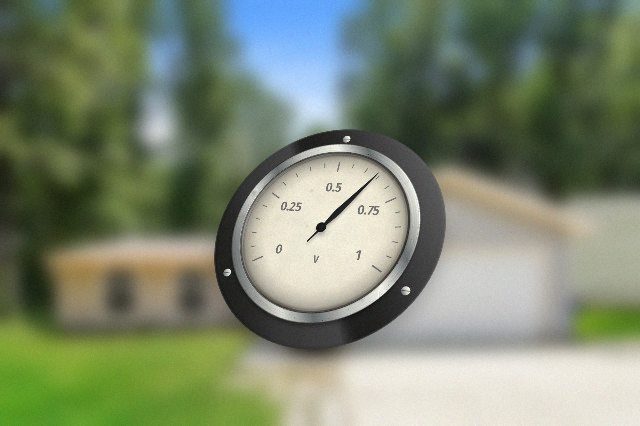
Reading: 0.65V
